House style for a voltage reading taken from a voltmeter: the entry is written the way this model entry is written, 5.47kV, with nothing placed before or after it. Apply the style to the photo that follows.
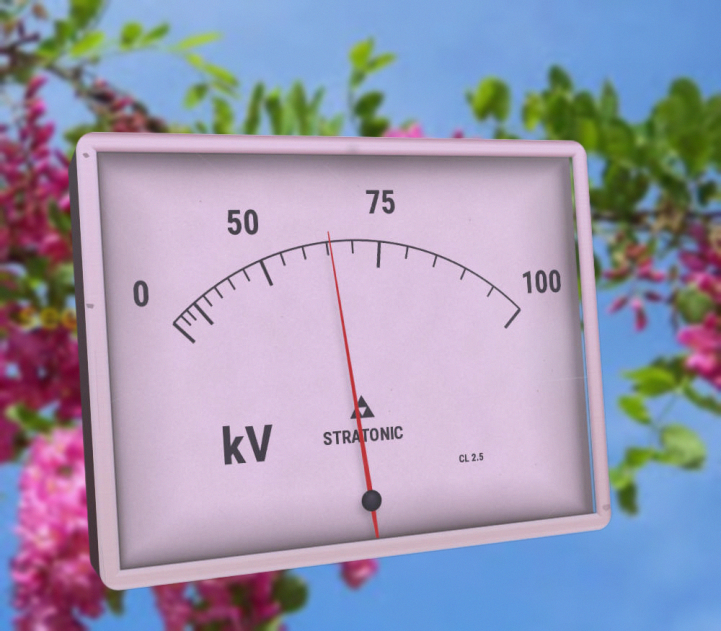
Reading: 65kV
